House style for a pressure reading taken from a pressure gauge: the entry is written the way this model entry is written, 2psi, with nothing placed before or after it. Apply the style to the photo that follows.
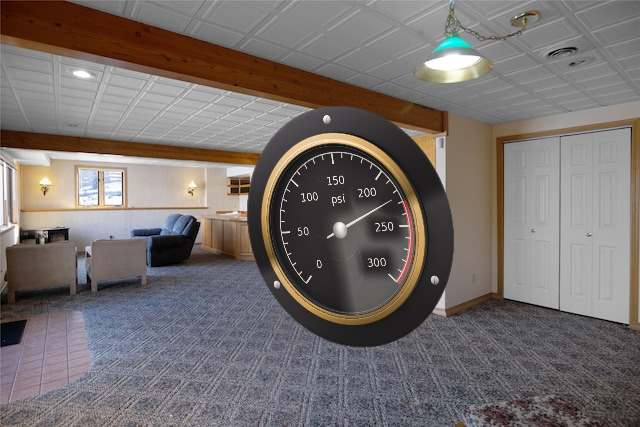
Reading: 225psi
